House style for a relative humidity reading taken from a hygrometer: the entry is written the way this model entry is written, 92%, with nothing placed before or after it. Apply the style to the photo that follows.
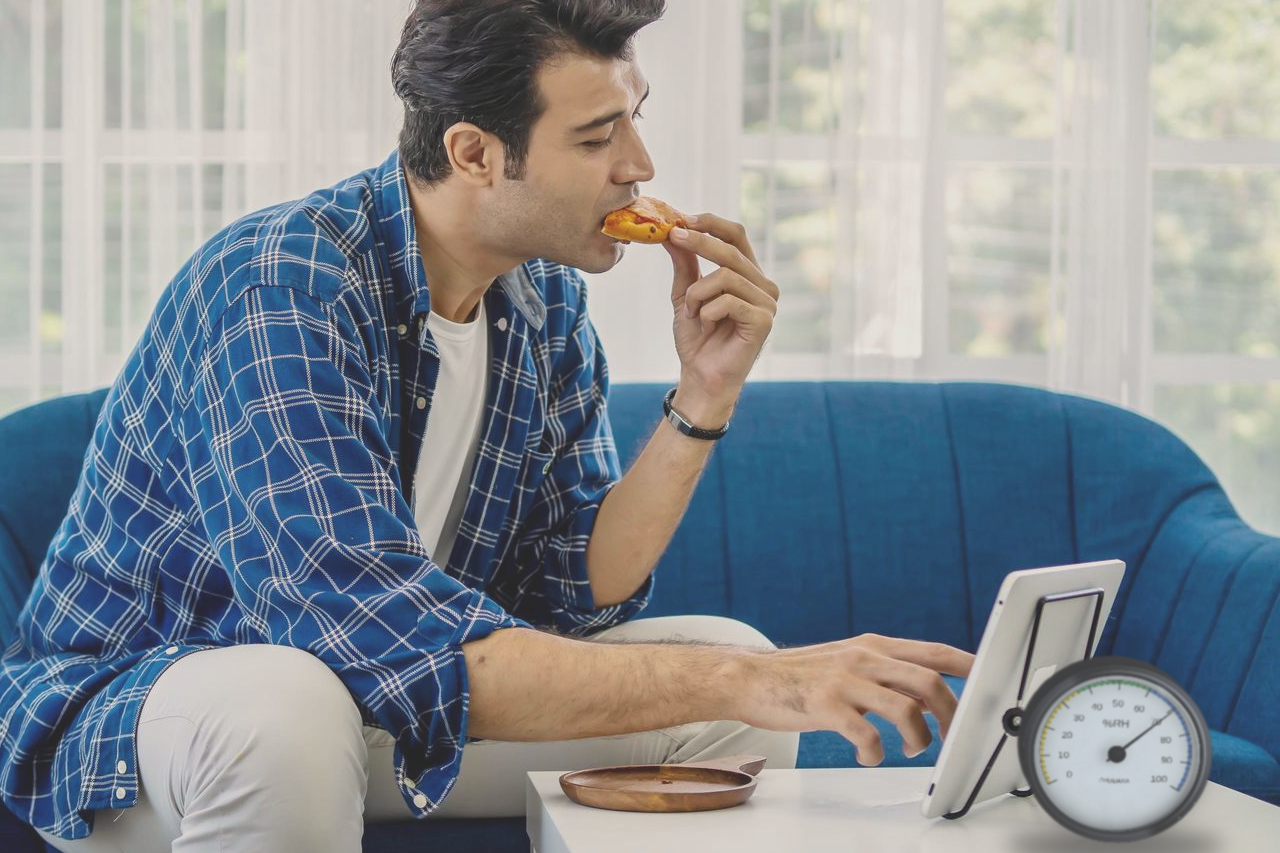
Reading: 70%
